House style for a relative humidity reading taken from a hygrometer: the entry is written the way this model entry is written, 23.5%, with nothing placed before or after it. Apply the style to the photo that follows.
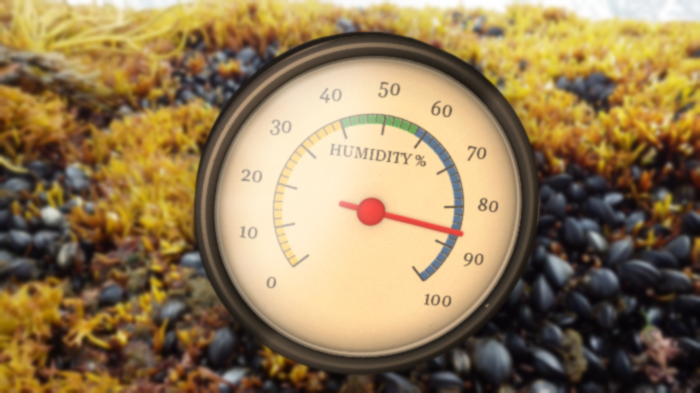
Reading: 86%
